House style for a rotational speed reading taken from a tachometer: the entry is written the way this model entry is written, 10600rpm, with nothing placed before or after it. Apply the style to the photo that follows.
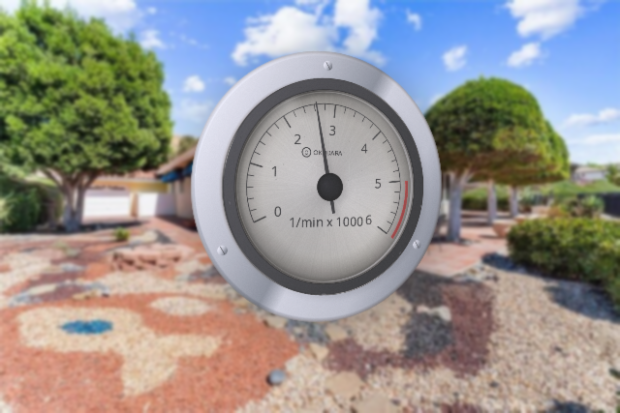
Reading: 2600rpm
